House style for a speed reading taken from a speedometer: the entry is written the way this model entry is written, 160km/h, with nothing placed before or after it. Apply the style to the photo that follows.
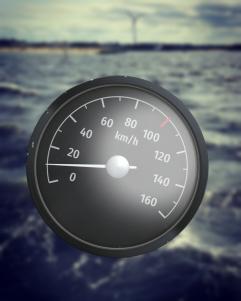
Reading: 10km/h
